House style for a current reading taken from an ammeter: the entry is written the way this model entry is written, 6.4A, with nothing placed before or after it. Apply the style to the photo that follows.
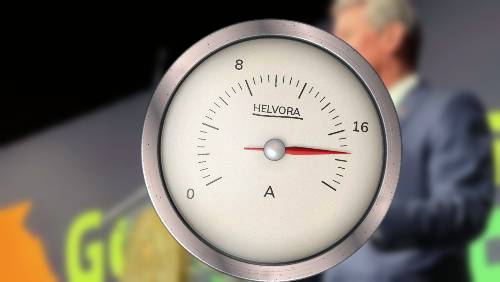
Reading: 17.5A
